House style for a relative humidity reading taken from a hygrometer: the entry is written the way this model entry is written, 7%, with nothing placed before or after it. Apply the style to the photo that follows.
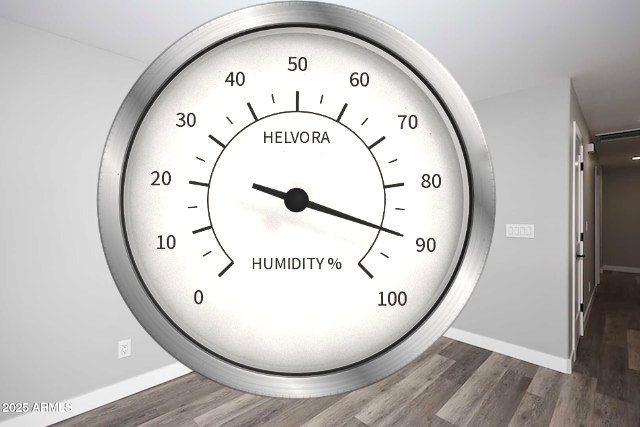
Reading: 90%
